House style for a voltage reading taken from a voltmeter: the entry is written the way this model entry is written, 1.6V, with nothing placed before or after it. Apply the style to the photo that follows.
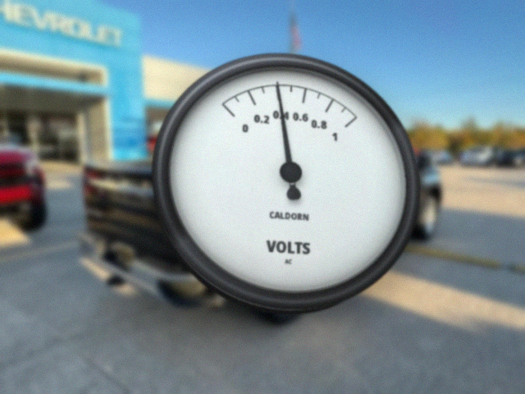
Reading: 0.4V
